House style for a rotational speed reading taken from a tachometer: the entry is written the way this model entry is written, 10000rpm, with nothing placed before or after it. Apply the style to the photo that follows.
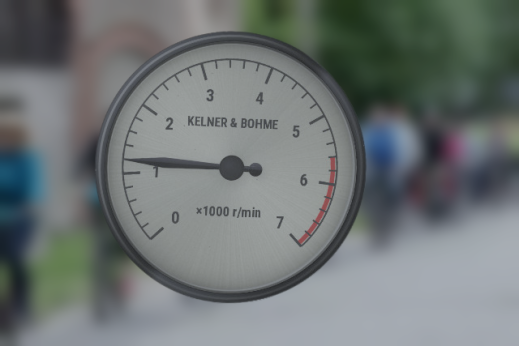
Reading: 1200rpm
